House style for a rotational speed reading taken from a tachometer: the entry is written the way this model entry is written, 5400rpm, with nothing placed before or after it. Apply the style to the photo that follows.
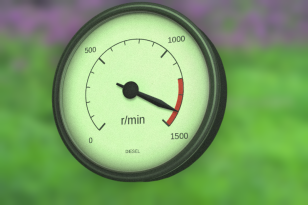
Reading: 1400rpm
